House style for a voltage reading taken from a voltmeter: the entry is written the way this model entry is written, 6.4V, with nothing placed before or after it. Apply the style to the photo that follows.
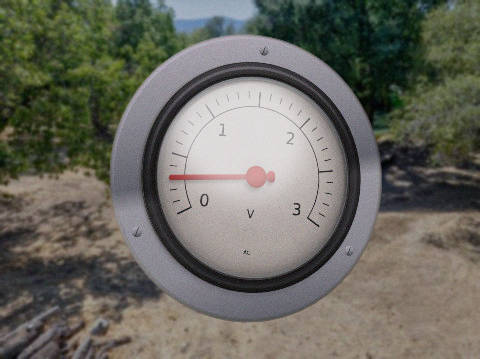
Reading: 0.3V
